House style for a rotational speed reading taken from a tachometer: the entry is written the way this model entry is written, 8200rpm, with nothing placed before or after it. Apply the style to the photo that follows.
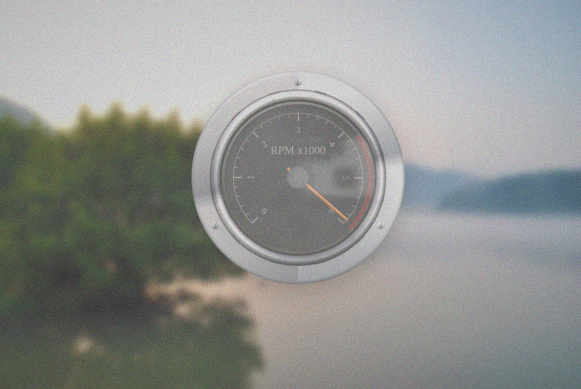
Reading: 5900rpm
